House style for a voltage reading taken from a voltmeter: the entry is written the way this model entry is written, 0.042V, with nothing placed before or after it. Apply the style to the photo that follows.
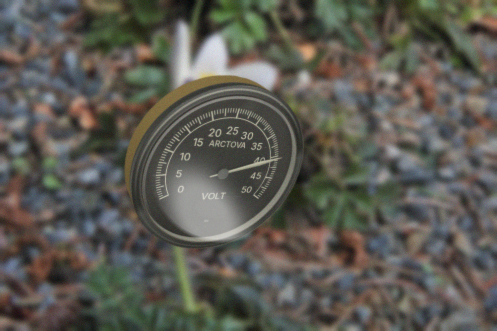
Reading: 40V
